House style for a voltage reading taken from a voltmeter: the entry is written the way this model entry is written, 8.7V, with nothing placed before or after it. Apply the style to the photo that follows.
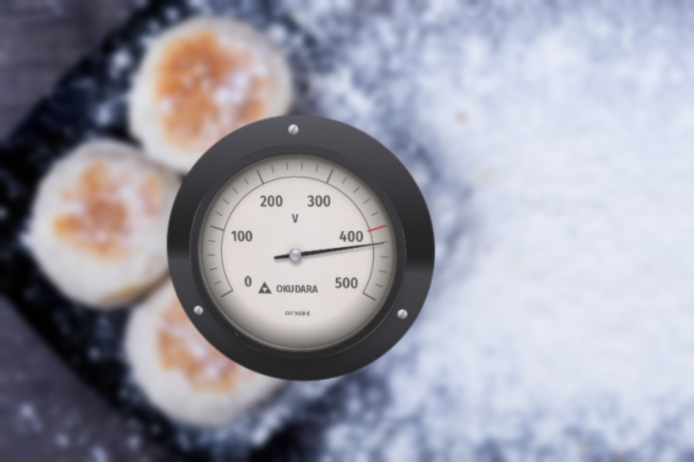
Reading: 420V
